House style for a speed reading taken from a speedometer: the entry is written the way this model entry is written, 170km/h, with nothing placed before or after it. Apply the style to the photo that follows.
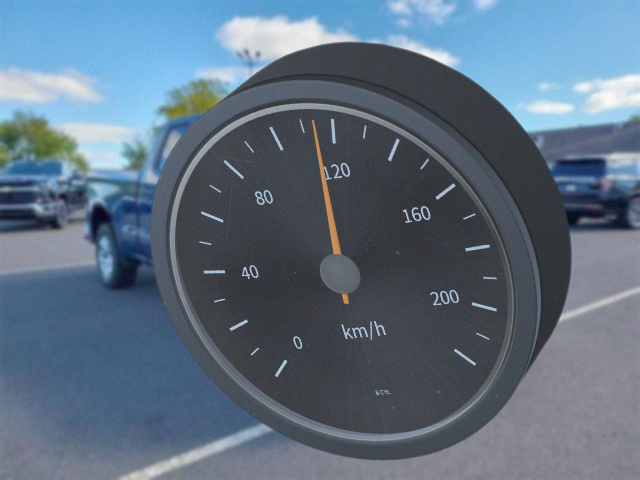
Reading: 115km/h
